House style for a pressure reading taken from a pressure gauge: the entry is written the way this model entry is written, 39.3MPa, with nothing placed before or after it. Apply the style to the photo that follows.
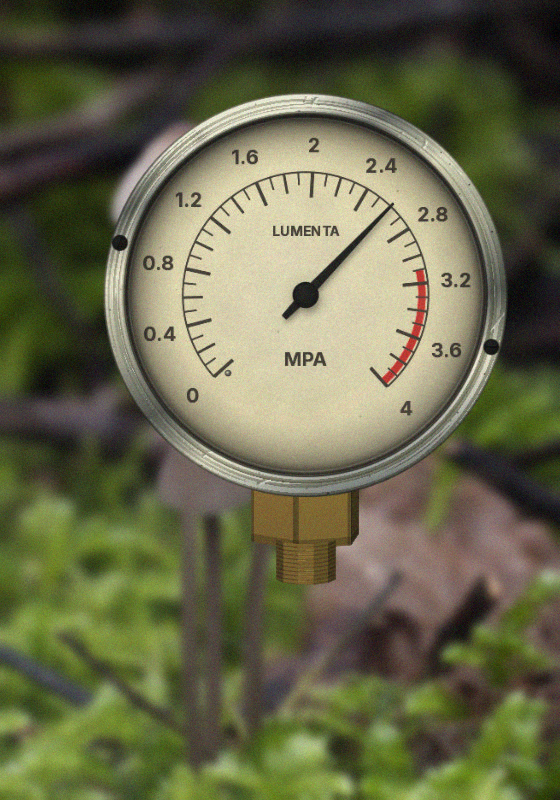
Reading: 2.6MPa
